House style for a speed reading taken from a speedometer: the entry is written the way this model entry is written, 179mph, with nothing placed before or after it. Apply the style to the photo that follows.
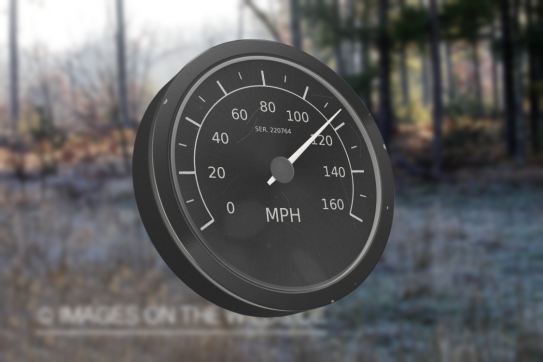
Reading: 115mph
